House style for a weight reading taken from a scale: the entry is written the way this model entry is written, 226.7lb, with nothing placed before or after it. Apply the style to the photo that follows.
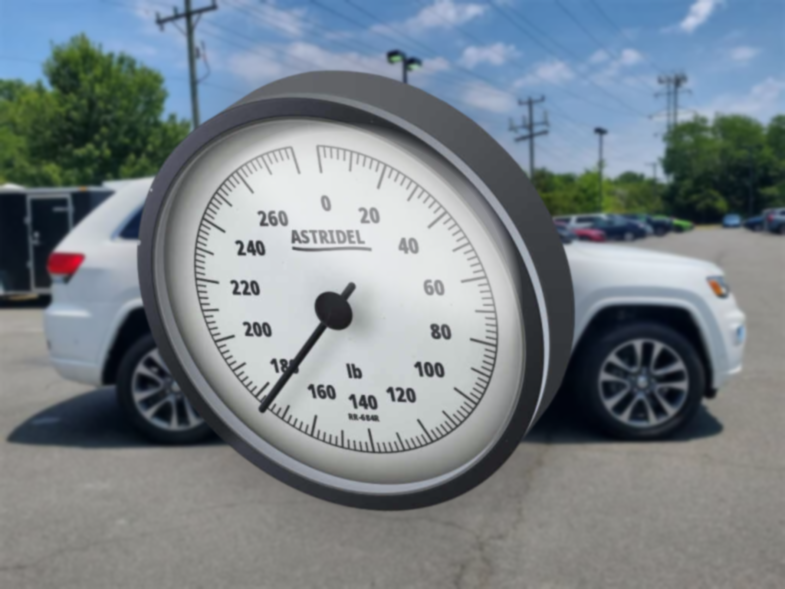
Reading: 176lb
